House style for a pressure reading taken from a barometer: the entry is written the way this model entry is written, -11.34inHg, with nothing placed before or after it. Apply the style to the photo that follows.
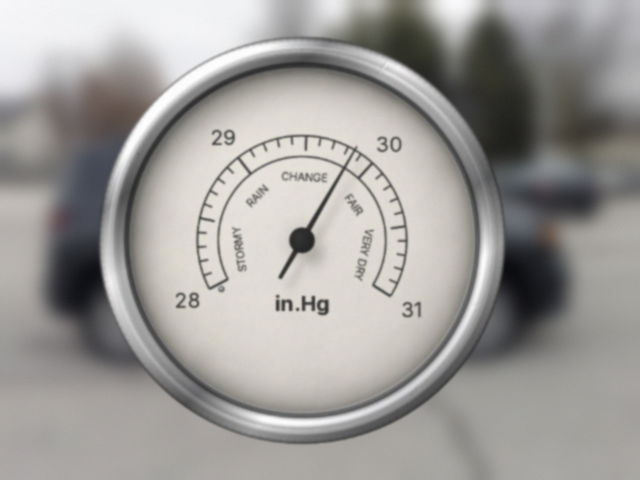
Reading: 29.85inHg
